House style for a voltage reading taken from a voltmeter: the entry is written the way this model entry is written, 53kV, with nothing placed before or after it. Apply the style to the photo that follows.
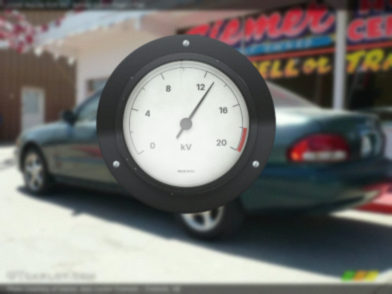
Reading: 13kV
